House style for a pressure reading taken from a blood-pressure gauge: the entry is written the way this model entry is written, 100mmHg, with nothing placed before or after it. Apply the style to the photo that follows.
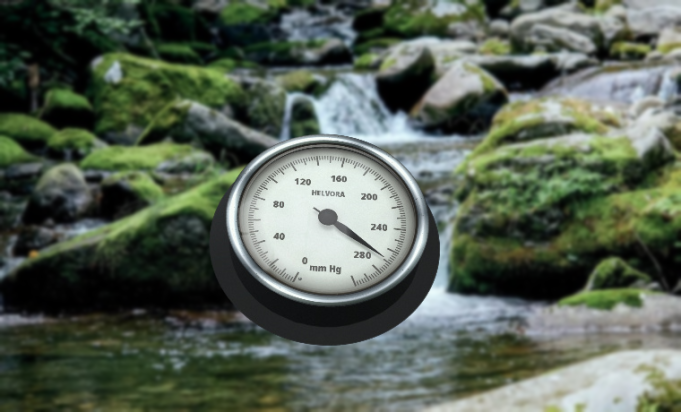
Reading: 270mmHg
